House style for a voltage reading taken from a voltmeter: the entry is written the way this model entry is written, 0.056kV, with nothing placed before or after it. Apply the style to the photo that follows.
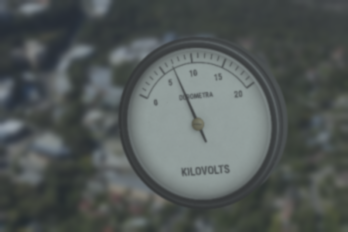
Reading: 7kV
